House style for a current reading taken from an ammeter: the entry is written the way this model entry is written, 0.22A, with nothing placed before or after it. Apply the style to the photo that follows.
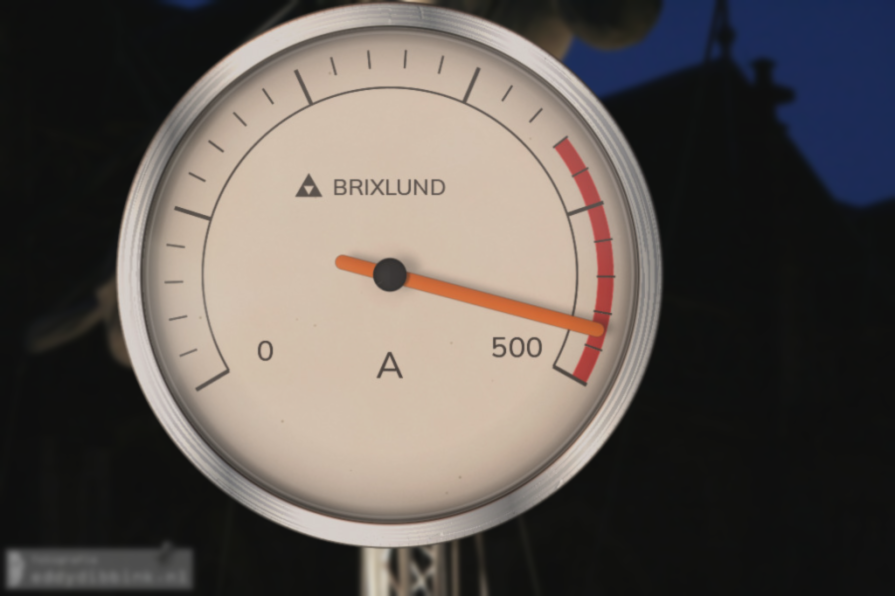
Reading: 470A
